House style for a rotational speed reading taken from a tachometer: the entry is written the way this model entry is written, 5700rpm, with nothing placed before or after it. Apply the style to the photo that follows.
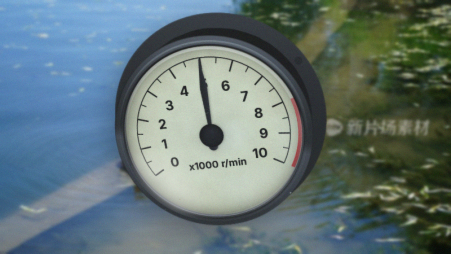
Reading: 5000rpm
